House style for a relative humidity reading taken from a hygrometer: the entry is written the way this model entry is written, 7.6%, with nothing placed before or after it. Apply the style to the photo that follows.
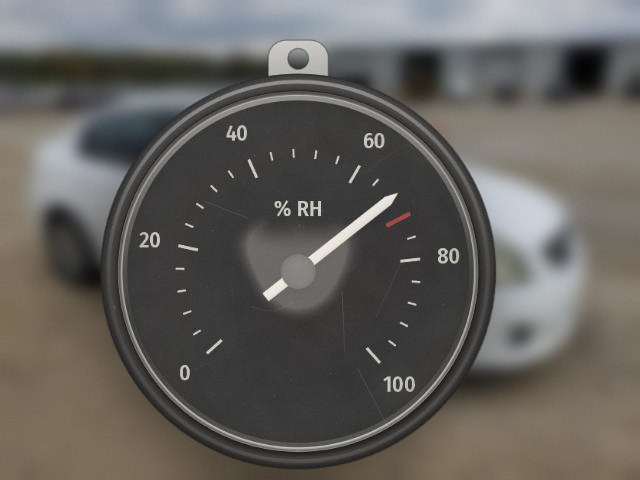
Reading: 68%
